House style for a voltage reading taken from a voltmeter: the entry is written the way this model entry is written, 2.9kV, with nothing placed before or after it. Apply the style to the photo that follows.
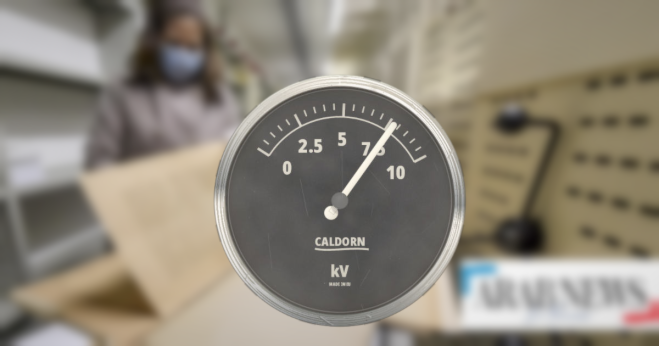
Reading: 7.75kV
